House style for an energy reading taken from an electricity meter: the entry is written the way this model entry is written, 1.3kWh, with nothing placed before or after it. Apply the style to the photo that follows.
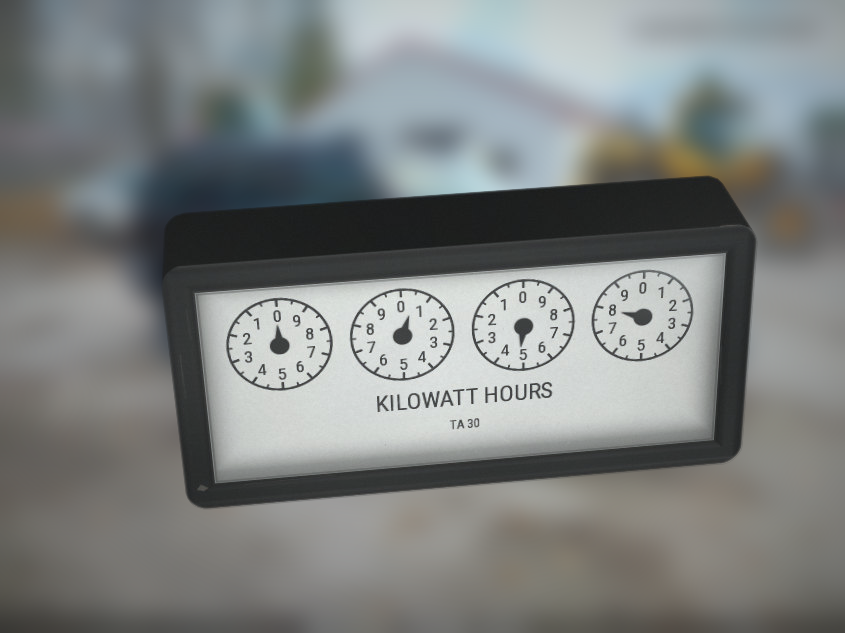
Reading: 48kWh
